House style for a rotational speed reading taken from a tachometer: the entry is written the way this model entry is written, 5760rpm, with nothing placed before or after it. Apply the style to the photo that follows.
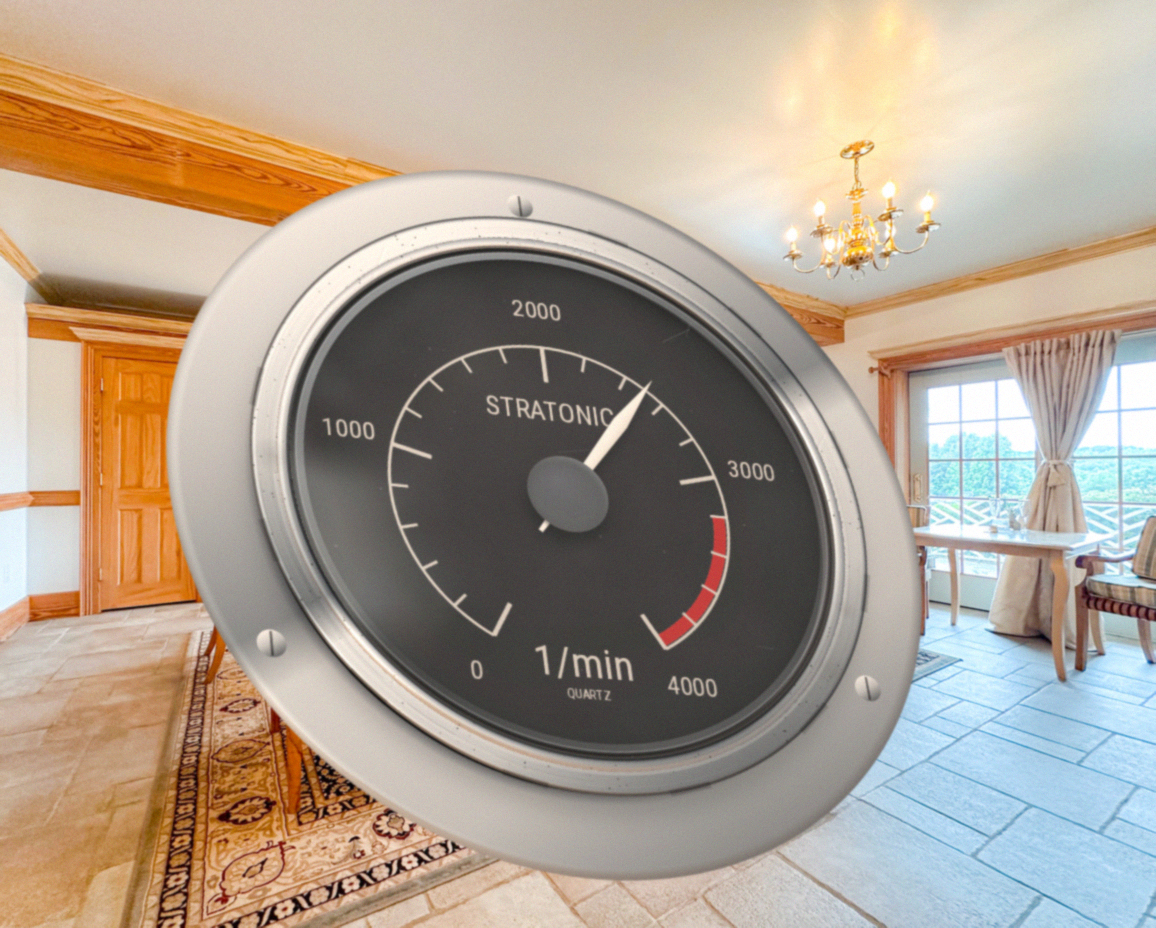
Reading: 2500rpm
